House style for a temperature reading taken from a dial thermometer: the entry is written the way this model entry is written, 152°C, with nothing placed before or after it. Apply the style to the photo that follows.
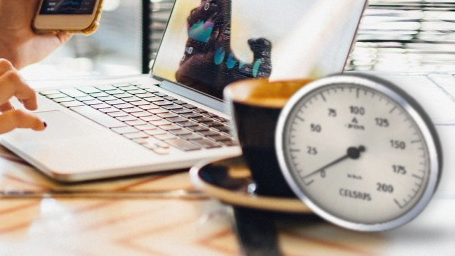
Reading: 5°C
